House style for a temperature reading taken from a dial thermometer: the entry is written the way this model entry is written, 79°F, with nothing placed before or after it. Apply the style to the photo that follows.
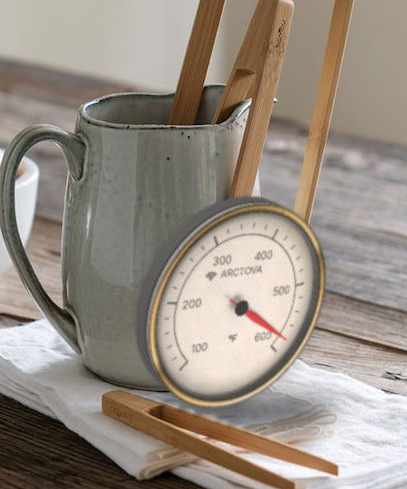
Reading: 580°F
